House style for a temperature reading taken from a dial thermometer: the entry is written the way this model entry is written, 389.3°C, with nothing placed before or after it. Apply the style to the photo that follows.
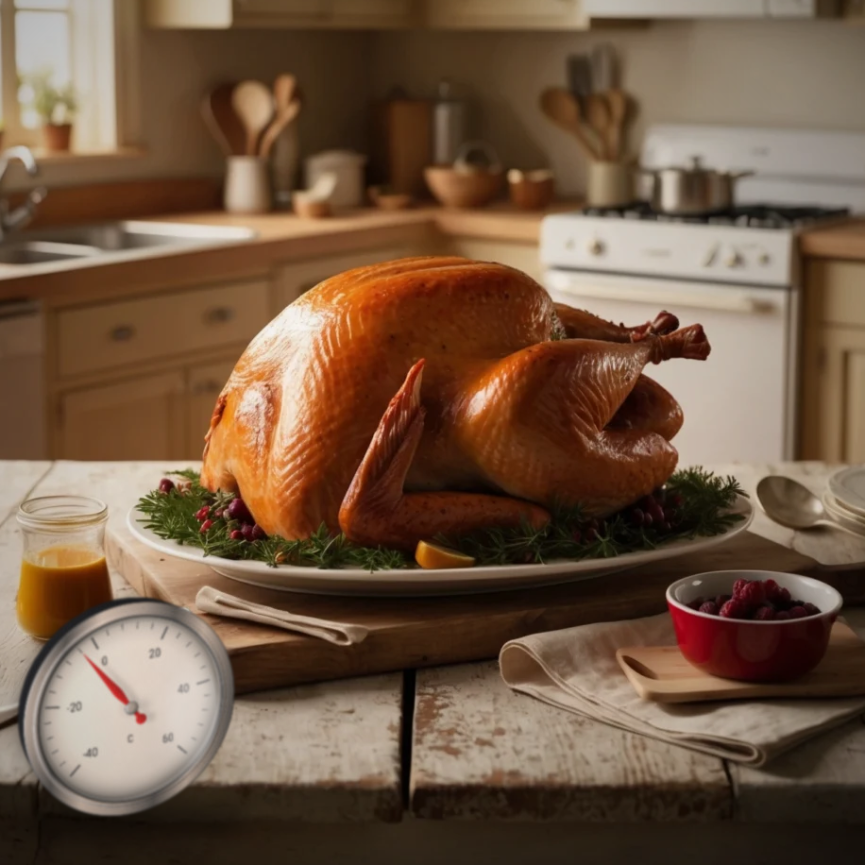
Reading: -4°C
